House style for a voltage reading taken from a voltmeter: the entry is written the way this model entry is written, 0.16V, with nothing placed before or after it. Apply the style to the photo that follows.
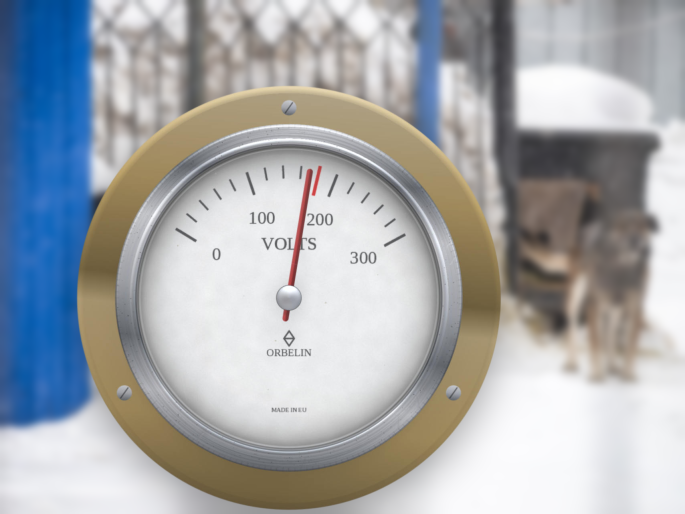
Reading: 170V
